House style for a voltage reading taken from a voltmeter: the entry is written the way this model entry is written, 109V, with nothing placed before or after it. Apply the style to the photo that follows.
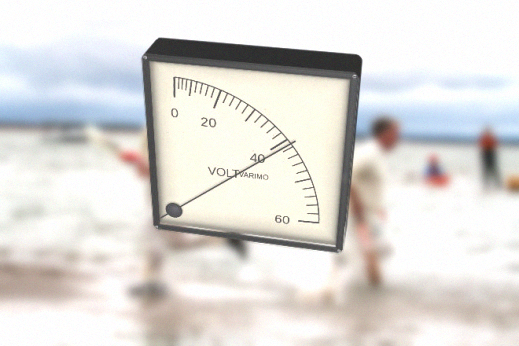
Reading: 41V
